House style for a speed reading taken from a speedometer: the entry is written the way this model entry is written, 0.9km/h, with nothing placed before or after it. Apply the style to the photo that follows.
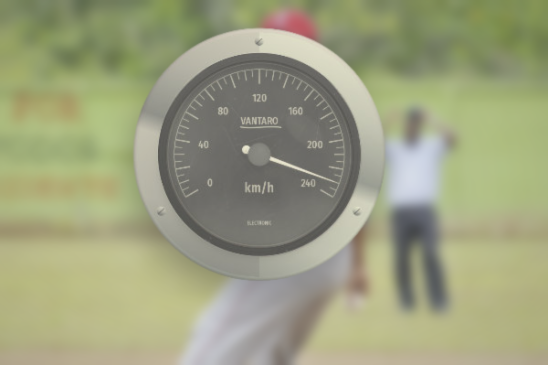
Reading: 230km/h
